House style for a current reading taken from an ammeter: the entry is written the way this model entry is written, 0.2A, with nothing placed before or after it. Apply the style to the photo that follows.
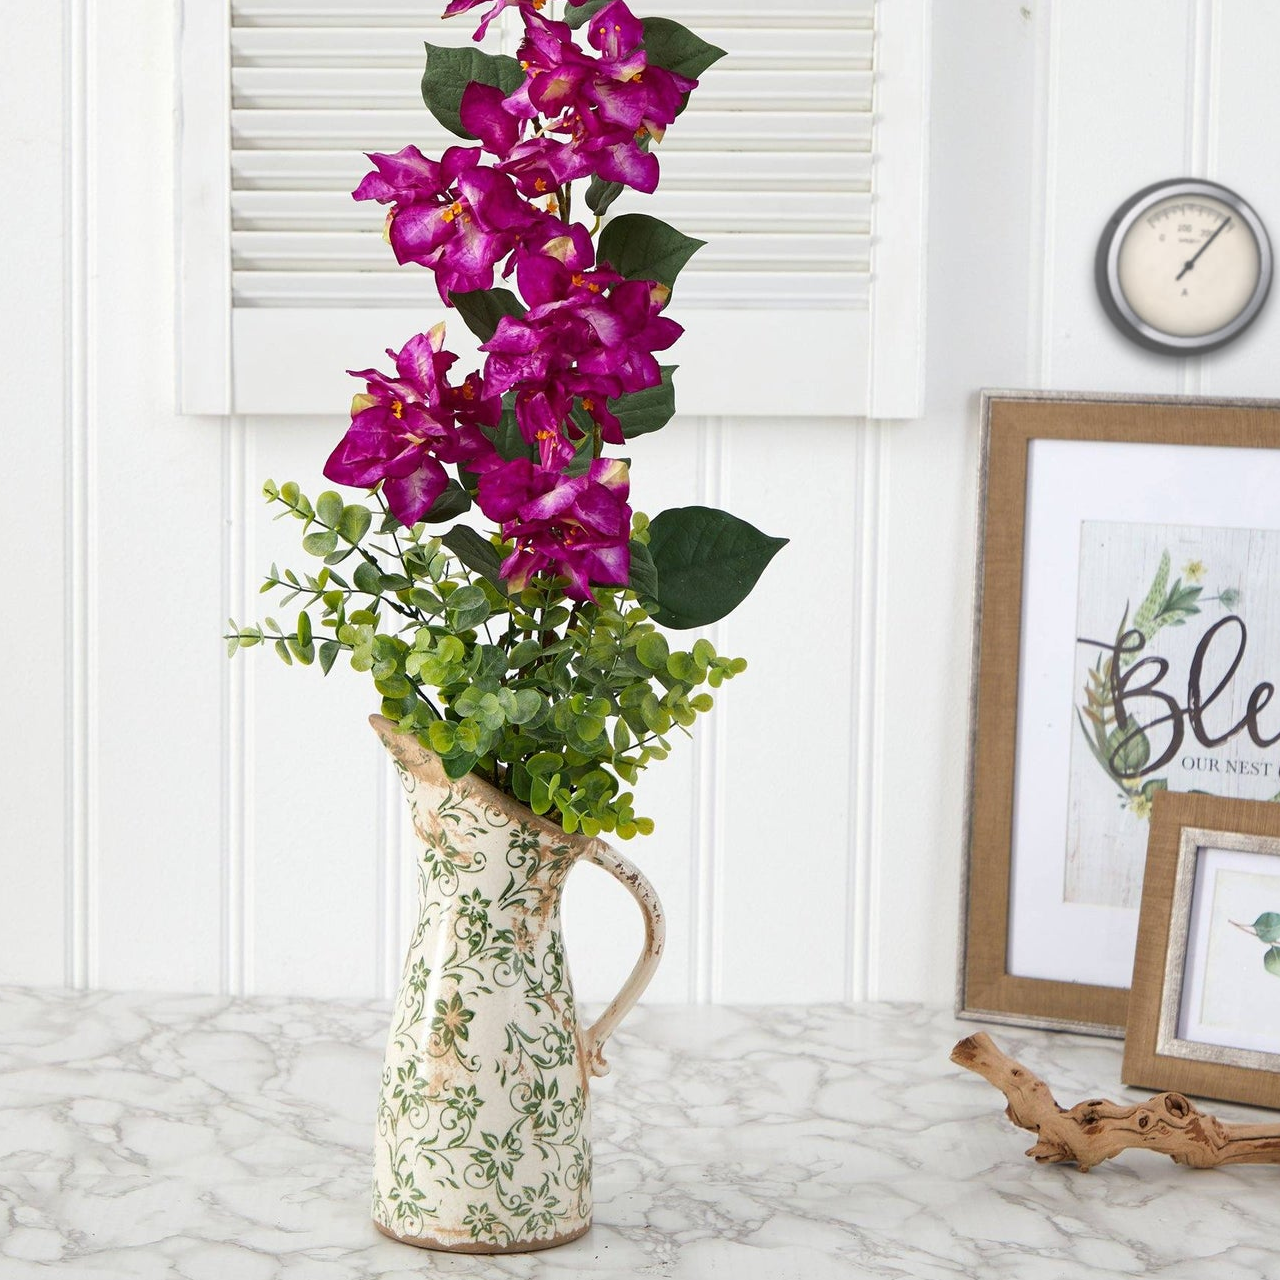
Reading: 225A
